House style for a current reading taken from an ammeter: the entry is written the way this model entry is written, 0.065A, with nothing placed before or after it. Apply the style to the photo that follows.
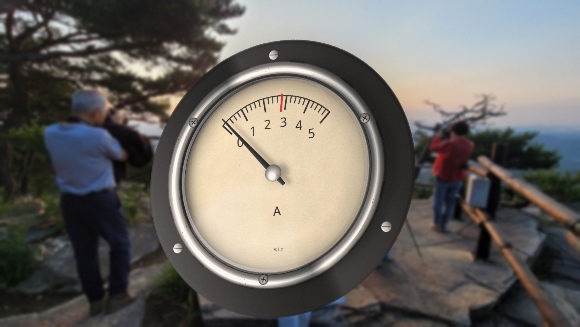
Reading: 0.2A
